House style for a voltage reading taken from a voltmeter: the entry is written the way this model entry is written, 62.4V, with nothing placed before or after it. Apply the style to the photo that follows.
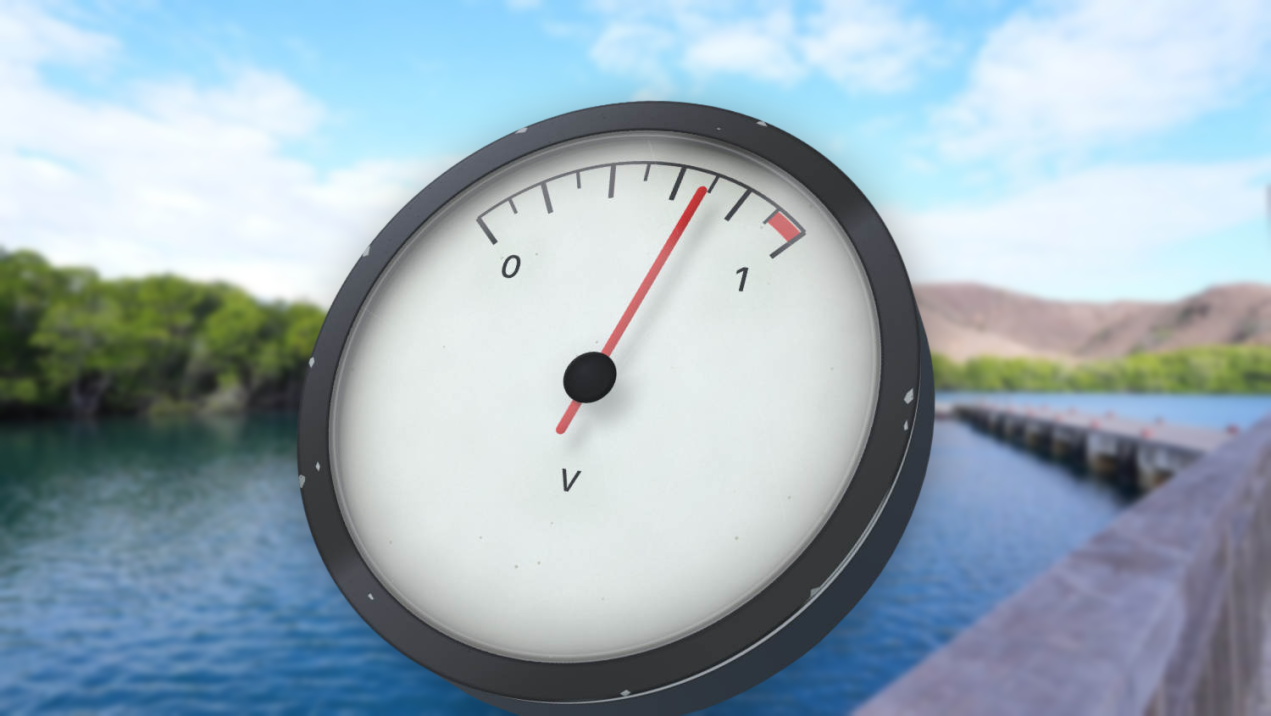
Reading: 0.7V
